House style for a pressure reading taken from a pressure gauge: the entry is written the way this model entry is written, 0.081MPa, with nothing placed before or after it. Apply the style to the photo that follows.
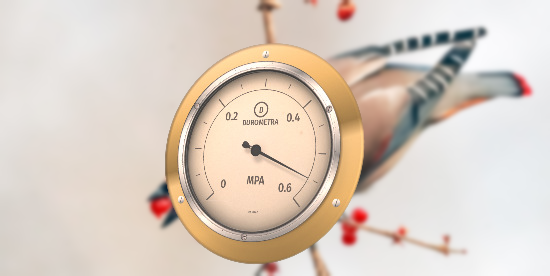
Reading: 0.55MPa
